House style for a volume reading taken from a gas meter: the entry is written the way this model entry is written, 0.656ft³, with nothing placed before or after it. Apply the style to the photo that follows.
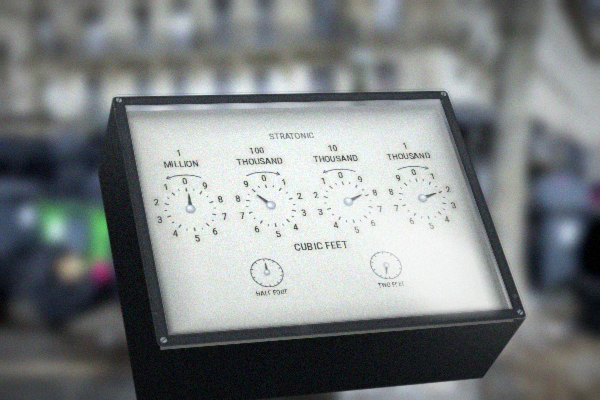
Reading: 988200ft³
